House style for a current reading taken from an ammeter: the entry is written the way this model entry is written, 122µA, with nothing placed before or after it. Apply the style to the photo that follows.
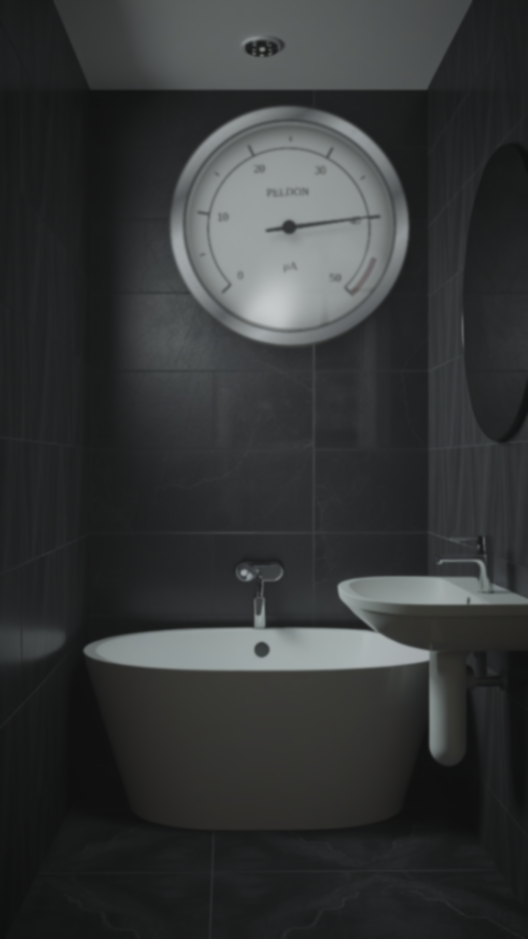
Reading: 40µA
